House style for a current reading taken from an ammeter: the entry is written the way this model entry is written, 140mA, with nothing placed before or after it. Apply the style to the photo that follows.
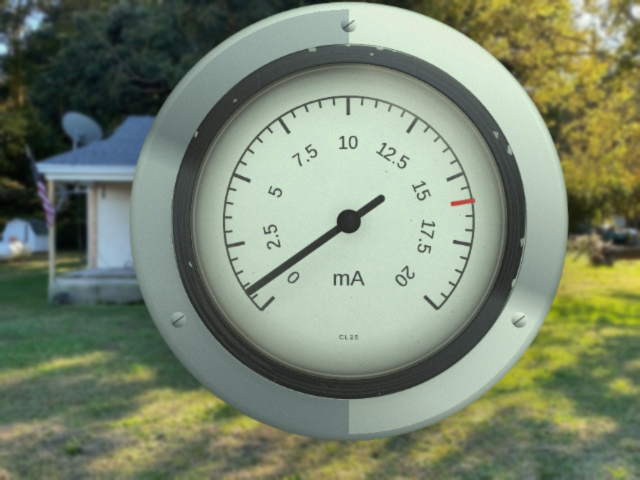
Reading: 0.75mA
